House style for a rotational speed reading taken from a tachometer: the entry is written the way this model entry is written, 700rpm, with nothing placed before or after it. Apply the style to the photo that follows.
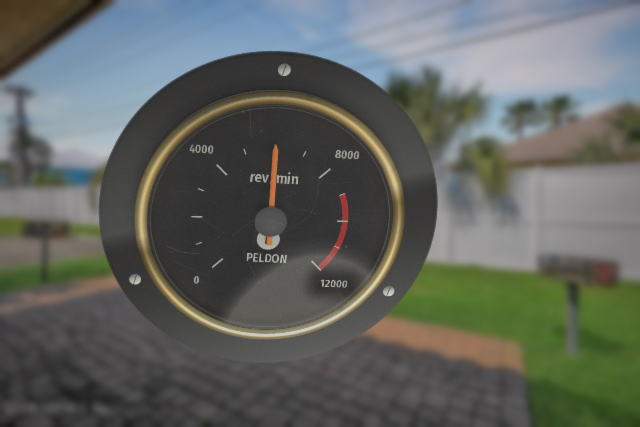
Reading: 6000rpm
